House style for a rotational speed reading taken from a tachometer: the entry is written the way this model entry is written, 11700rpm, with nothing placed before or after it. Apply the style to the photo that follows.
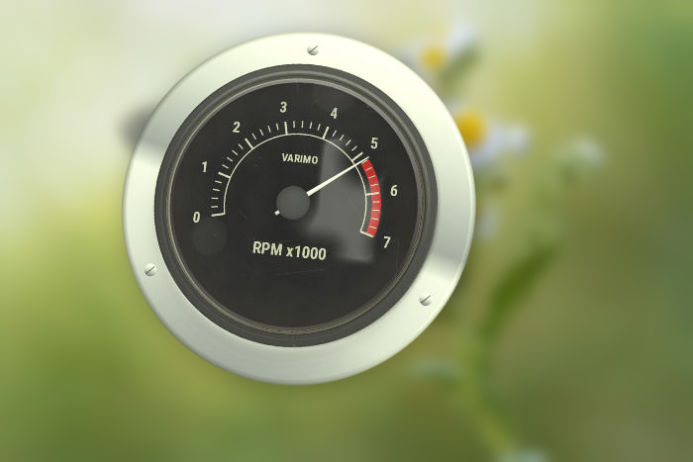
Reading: 5200rpm
